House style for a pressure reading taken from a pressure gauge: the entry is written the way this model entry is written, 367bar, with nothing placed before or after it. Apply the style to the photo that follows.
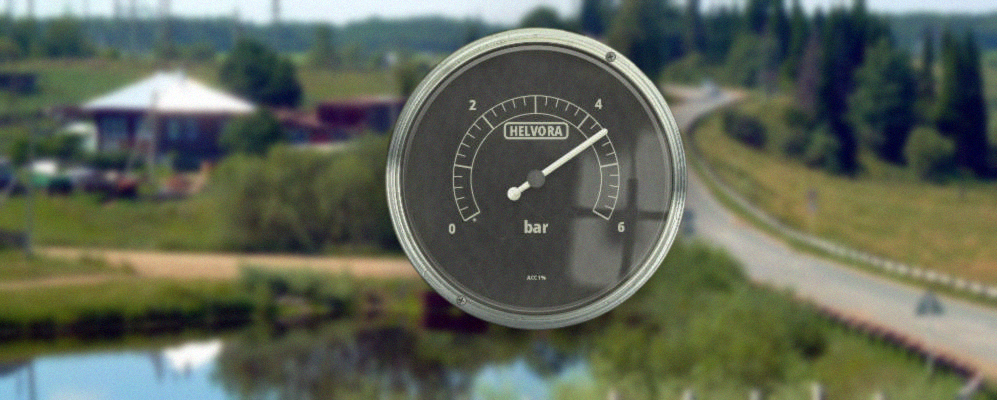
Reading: 4.4bar
